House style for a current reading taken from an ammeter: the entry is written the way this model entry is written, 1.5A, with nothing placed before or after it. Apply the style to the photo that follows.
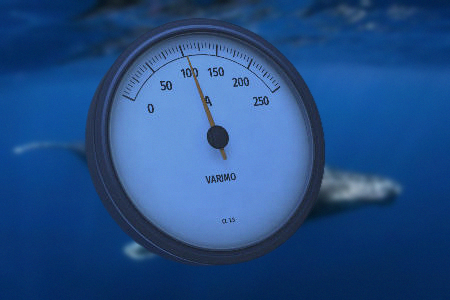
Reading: 100A
